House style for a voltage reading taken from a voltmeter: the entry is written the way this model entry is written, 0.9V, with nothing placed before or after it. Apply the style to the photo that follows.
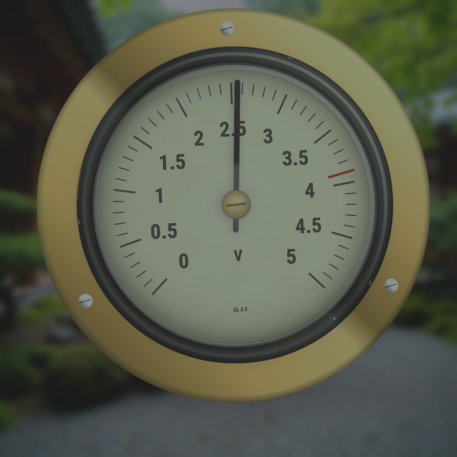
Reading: 2.55V
